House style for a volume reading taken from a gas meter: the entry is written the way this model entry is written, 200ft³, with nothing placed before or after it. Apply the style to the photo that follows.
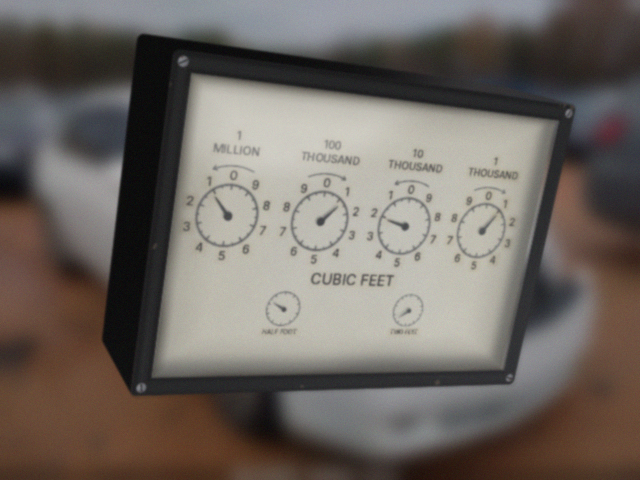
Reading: 112100ft³
